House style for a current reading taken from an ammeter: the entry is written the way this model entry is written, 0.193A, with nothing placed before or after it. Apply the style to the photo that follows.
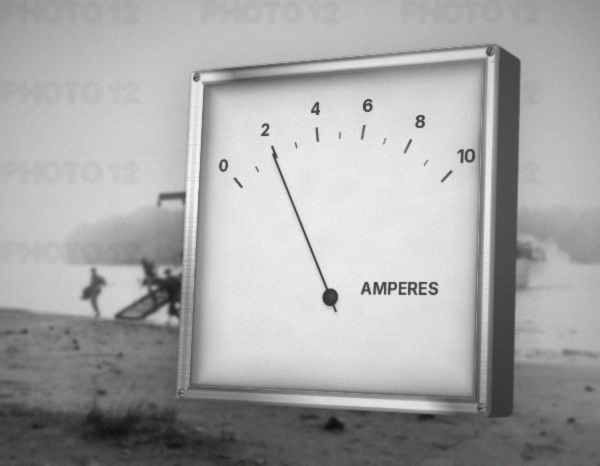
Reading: 2A
